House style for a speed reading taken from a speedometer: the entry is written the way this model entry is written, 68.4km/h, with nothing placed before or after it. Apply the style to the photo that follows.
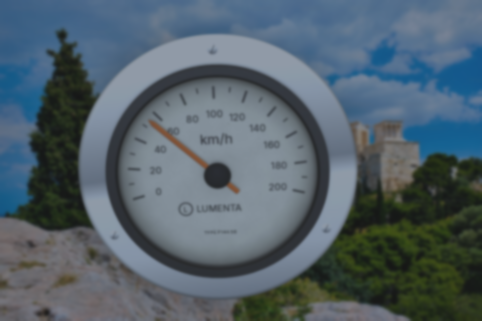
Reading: 55km/h
